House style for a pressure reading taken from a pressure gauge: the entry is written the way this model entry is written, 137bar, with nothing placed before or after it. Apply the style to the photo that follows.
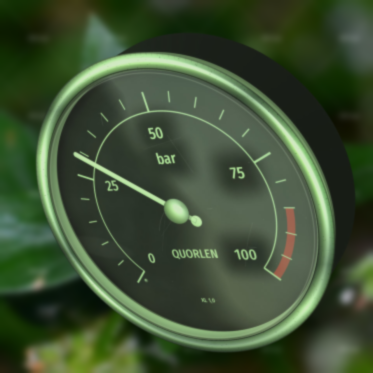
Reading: 30bar
